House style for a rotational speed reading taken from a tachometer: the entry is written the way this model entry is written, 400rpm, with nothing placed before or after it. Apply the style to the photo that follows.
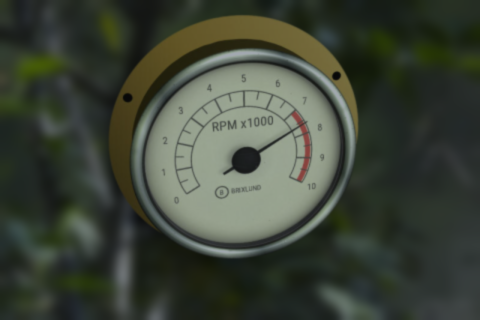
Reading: 7500rpm
